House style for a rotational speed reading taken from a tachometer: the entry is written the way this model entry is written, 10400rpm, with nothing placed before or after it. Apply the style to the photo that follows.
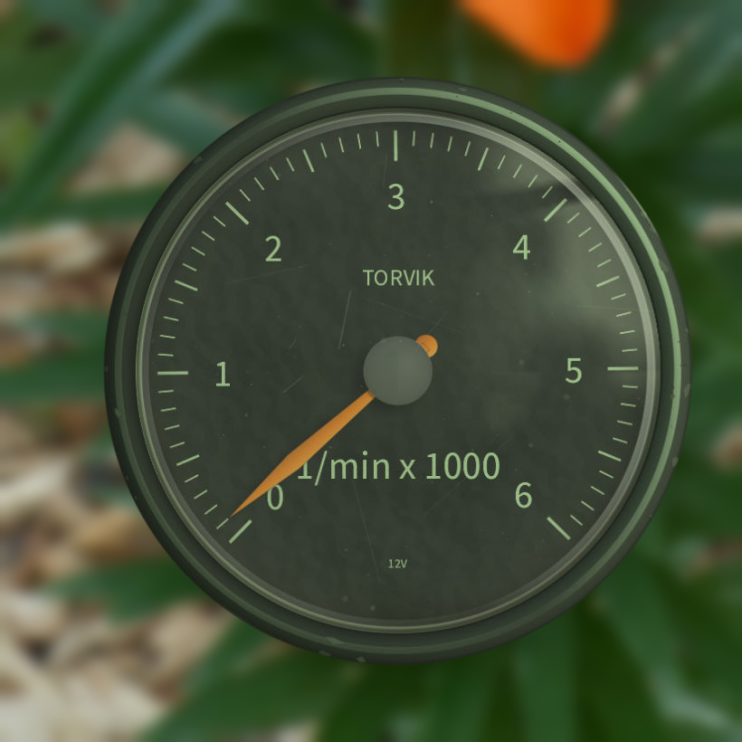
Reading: 100rpm
